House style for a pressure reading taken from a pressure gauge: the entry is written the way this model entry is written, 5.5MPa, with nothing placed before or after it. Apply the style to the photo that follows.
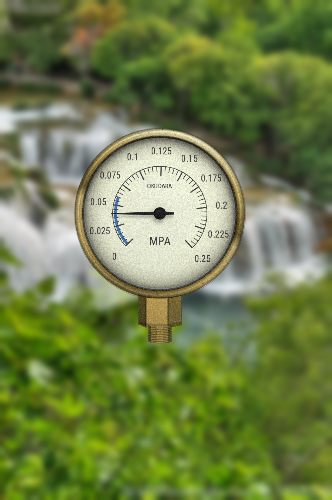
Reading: 0.04MPa
